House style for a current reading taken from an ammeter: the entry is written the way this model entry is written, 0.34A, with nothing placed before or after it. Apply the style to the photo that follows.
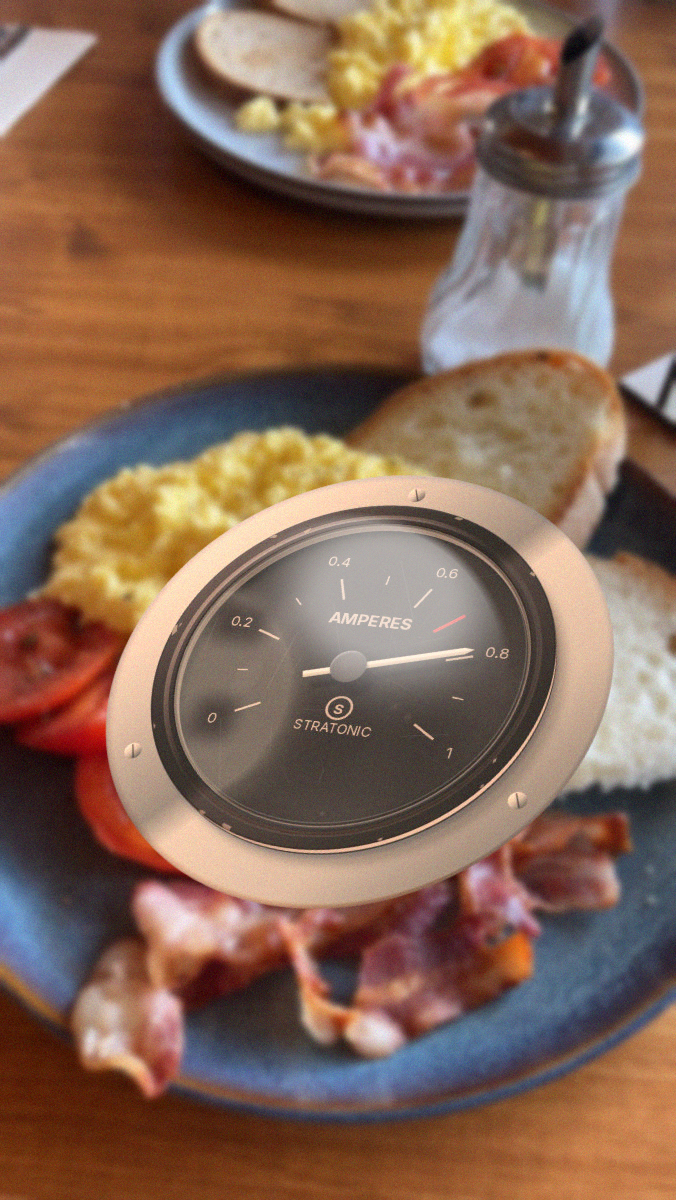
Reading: 0.8A
